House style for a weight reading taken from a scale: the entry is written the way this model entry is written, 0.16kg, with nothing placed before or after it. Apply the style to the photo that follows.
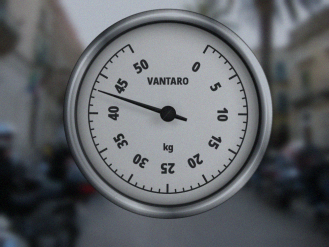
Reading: 43kg
